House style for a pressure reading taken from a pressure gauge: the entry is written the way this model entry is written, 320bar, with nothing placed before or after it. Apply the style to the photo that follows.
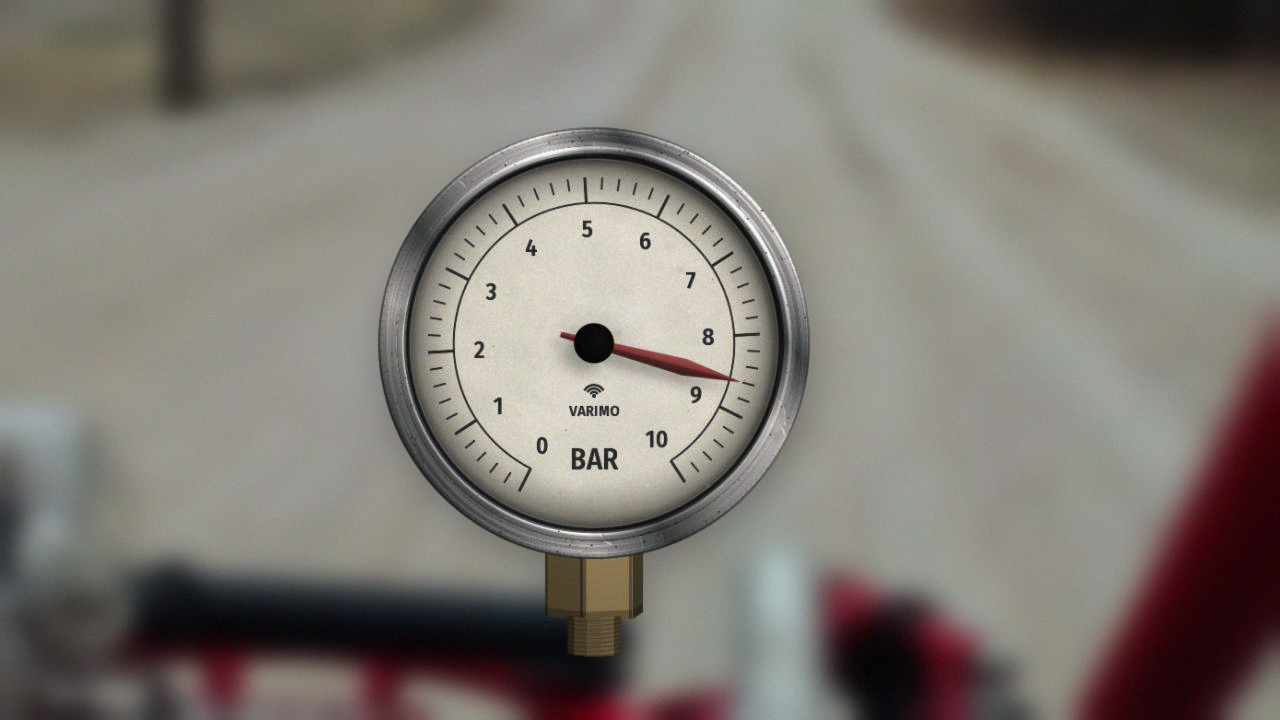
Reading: 8.6bar
